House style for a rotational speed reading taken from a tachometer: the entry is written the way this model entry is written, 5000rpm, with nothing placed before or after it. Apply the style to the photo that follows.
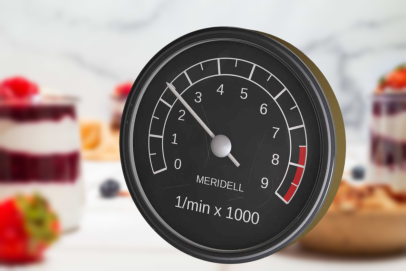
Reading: 2500rpm
